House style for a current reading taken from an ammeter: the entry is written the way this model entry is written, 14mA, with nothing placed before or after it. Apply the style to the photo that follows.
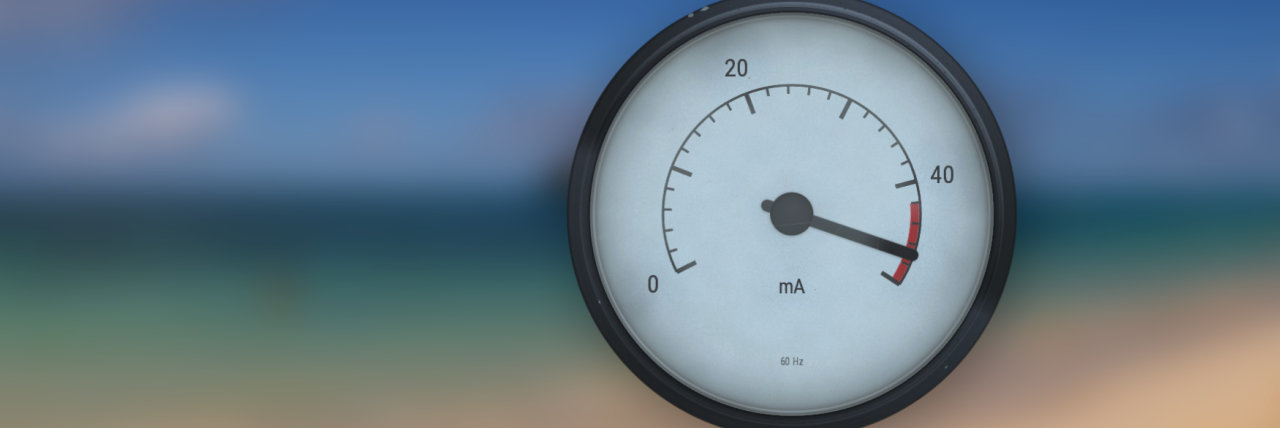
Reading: 47mA
